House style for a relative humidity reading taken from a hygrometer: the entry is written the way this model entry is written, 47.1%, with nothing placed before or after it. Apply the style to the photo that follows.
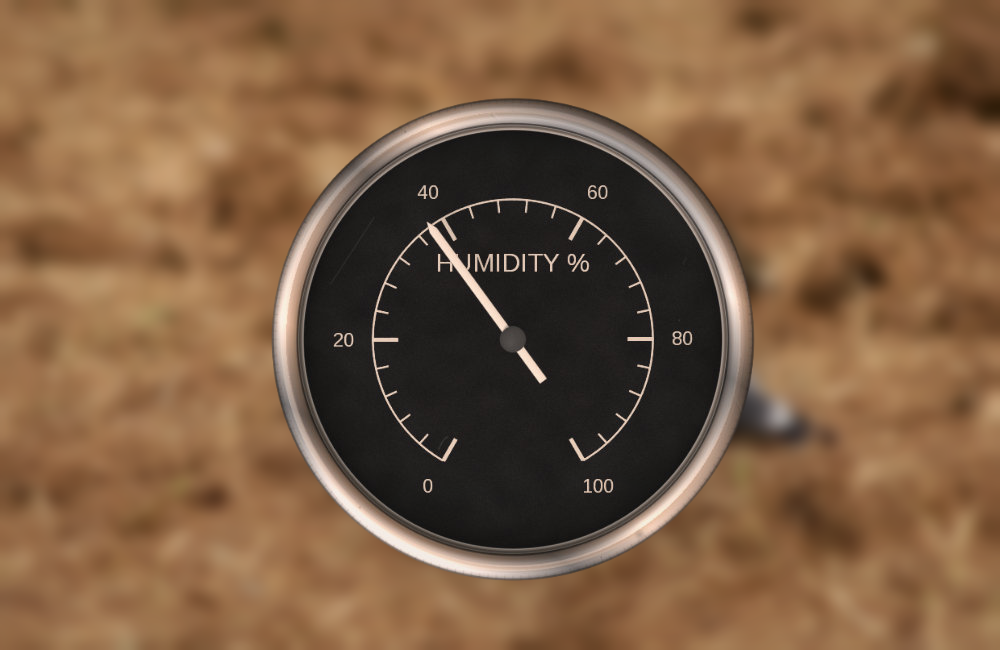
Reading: 38%
